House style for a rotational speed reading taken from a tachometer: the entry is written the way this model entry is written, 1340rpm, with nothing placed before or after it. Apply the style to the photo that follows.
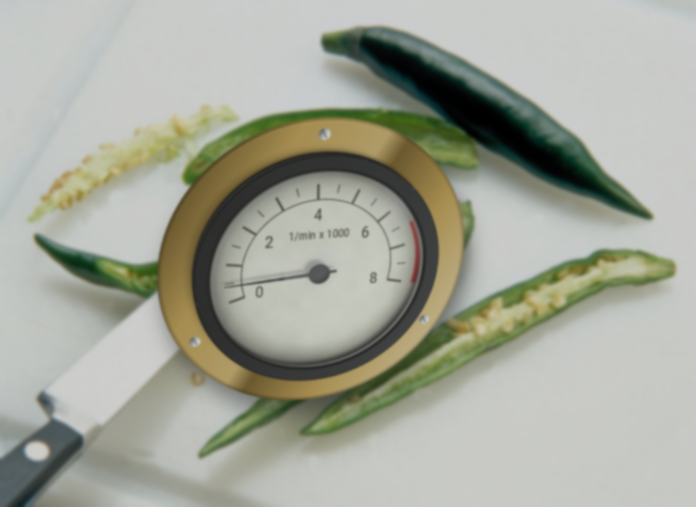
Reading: 500rpm
